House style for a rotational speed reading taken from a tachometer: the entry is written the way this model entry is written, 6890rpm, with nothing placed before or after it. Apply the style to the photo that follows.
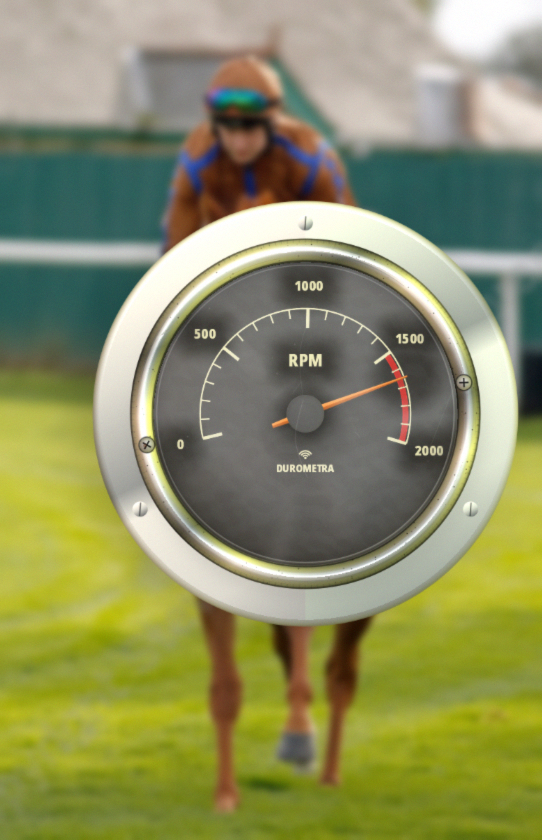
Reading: 1650rpm
